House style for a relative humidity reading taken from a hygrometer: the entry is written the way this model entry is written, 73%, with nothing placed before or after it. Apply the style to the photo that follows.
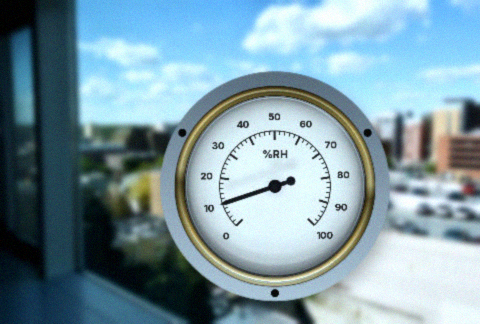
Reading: 10%
